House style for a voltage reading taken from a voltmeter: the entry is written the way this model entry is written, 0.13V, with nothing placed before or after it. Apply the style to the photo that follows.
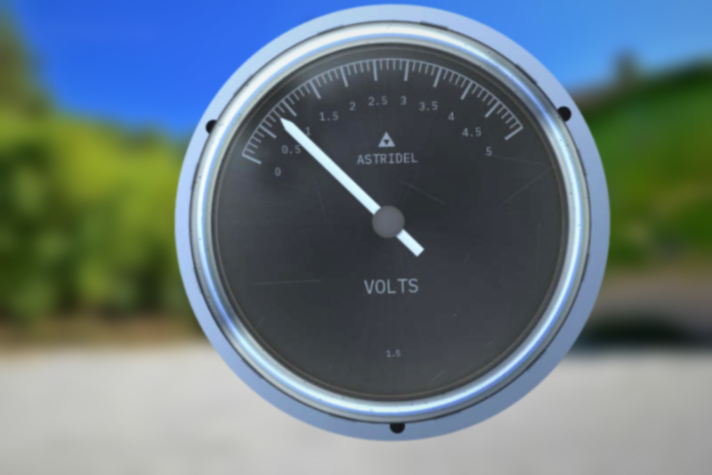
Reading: 0.8V
